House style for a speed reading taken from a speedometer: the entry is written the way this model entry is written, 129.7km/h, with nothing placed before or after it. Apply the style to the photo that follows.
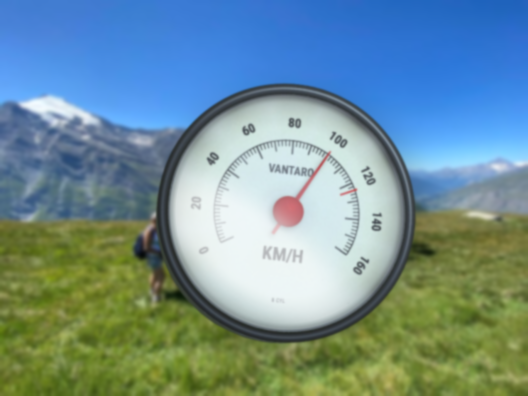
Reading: 100km/h
